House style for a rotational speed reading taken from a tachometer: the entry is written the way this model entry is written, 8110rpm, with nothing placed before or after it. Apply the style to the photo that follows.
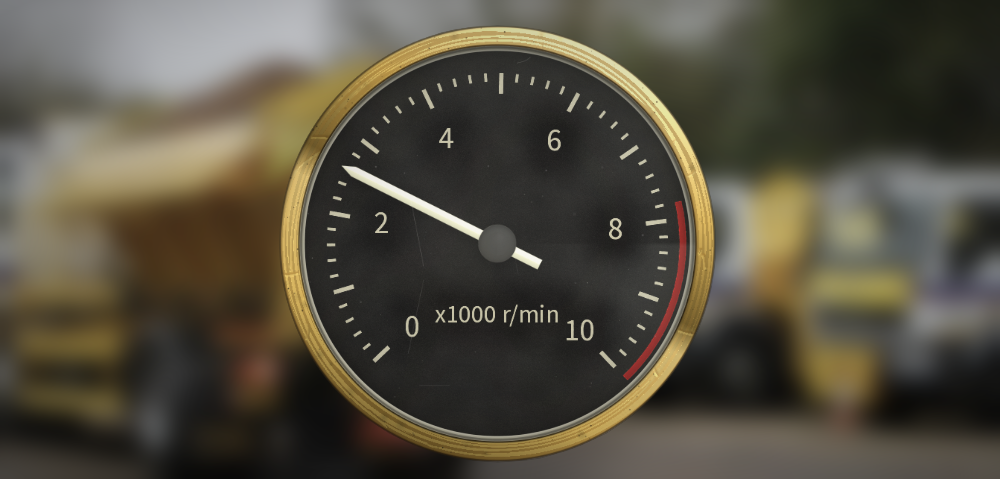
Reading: 2600rpm
